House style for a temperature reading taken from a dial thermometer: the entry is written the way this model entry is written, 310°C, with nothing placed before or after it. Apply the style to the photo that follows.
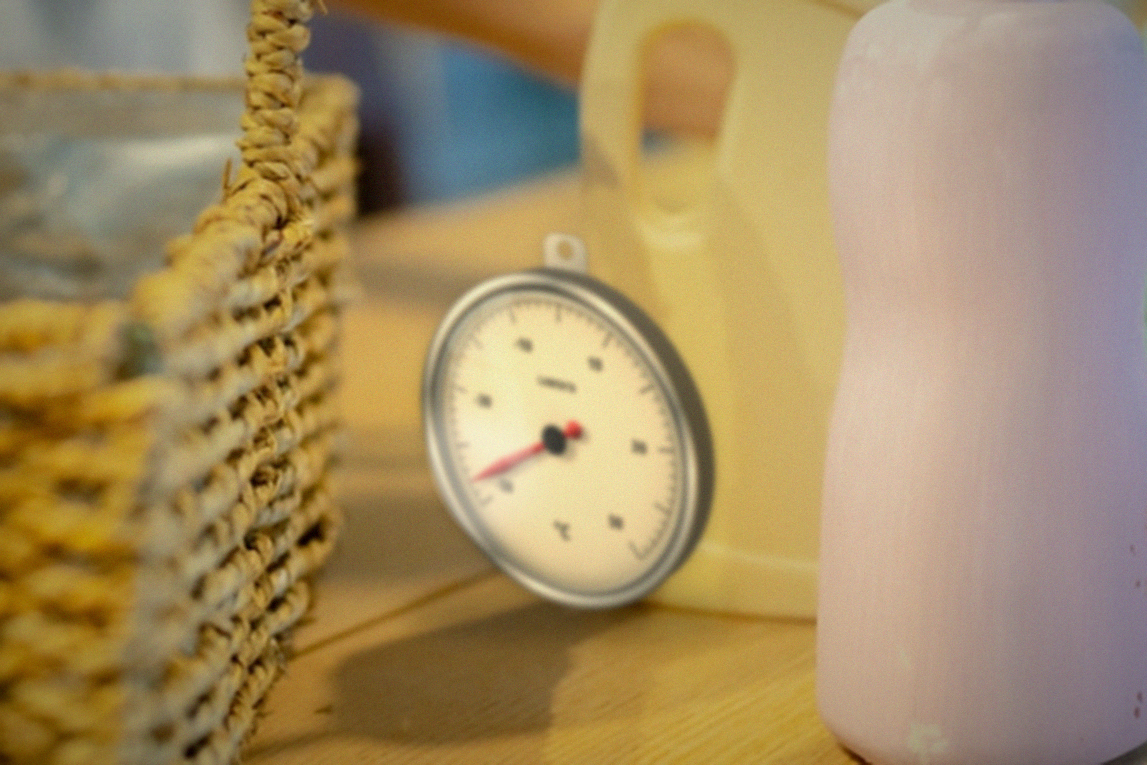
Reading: -46°C
